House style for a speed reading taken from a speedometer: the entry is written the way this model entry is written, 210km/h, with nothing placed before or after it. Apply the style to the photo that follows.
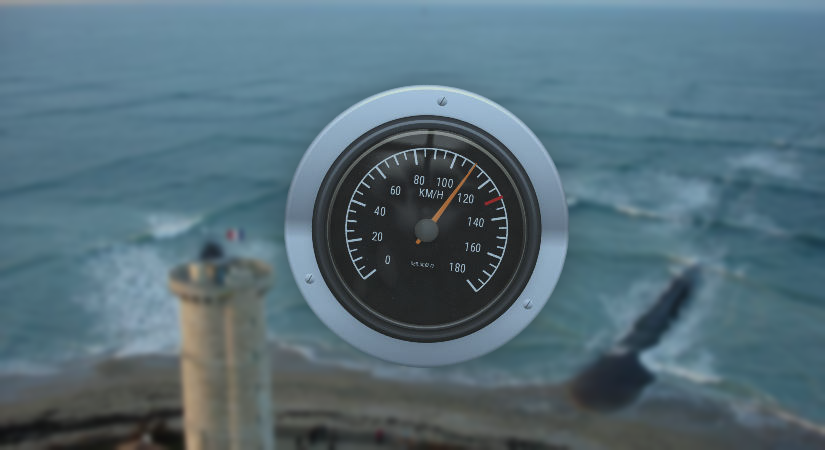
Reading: 110km/h
